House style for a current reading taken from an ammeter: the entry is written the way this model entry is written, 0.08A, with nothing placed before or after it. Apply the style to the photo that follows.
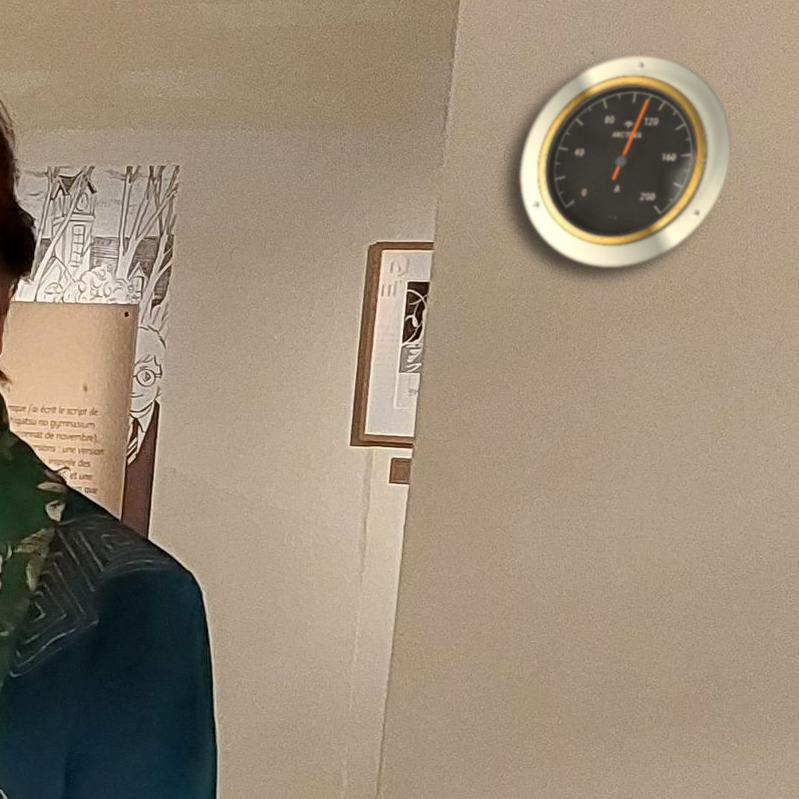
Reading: 110A
